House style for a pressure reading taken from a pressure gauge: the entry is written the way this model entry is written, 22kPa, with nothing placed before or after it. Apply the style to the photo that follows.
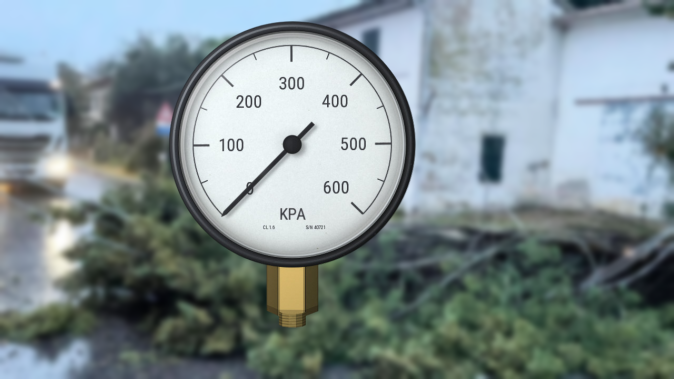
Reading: 0kPa
